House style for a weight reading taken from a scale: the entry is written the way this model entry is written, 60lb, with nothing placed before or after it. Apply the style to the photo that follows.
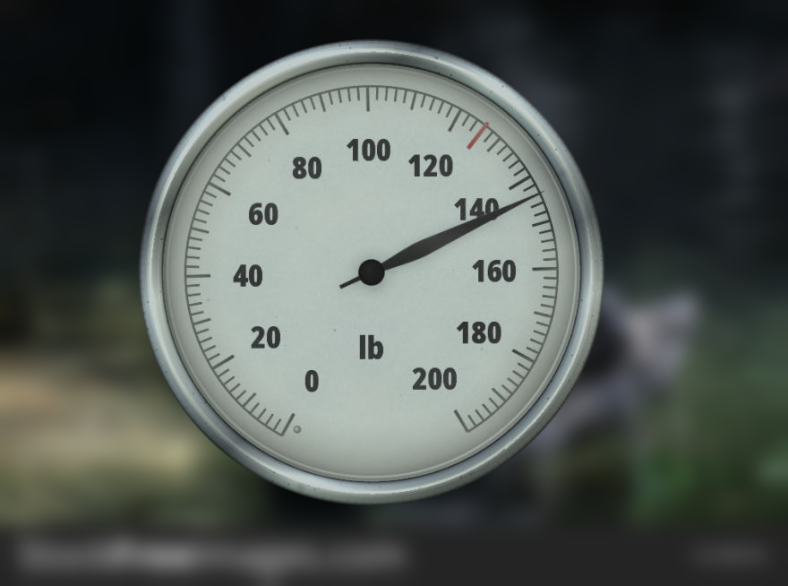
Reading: 144lb
